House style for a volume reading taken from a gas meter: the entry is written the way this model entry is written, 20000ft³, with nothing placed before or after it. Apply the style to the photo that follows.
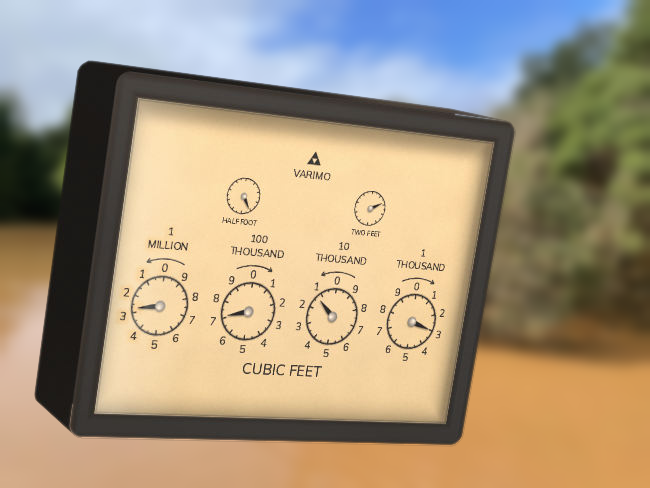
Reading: 271300ft³
